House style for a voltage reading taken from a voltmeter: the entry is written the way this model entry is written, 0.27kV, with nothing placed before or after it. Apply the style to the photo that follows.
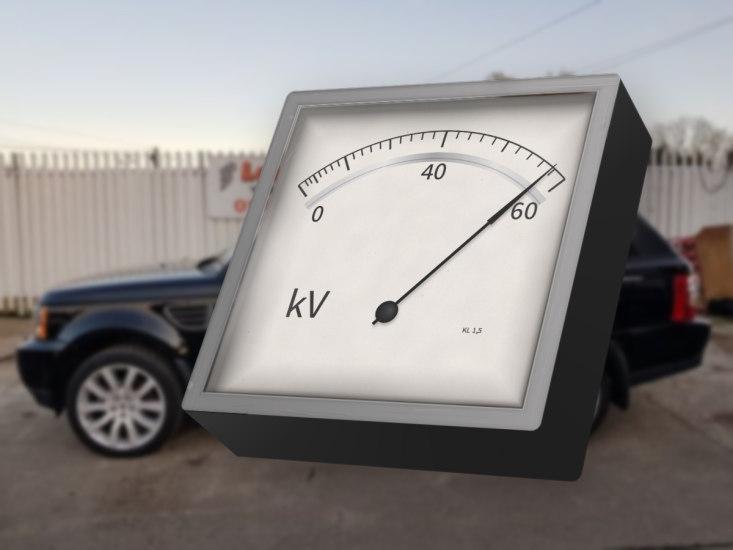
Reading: 58kV
